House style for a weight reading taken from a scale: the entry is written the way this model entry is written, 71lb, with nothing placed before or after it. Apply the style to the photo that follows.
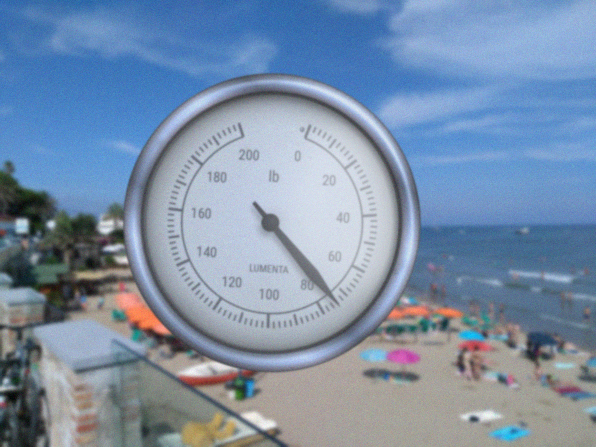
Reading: 74lb
